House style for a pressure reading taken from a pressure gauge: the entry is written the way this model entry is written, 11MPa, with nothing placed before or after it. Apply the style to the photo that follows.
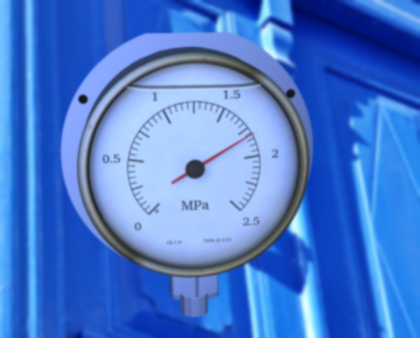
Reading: 1.8MPa
